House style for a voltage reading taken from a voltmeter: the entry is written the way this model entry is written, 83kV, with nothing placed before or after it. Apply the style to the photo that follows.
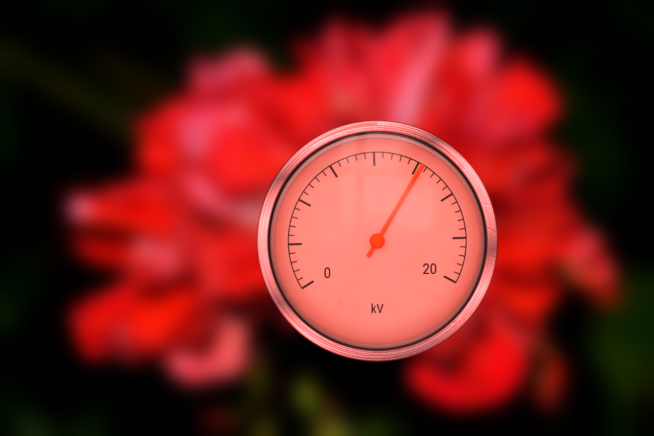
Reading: 12.75kV
